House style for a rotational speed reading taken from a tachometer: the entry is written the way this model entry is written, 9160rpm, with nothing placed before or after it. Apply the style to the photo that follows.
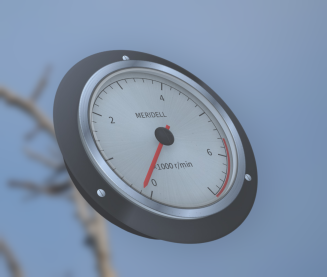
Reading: 200rpm
